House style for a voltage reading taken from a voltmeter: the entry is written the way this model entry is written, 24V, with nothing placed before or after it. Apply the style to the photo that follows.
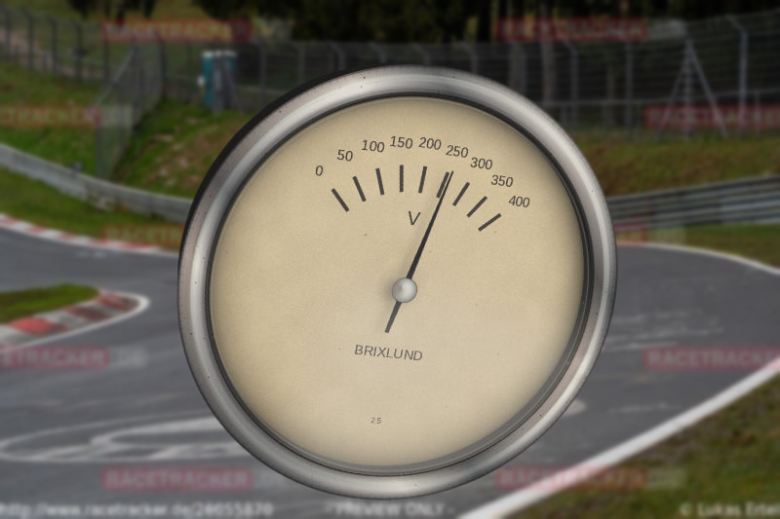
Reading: 250V
